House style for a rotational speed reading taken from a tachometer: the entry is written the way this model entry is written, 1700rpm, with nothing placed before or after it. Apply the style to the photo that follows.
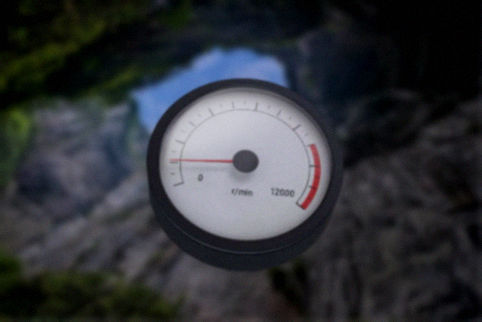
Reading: 1000rpm
